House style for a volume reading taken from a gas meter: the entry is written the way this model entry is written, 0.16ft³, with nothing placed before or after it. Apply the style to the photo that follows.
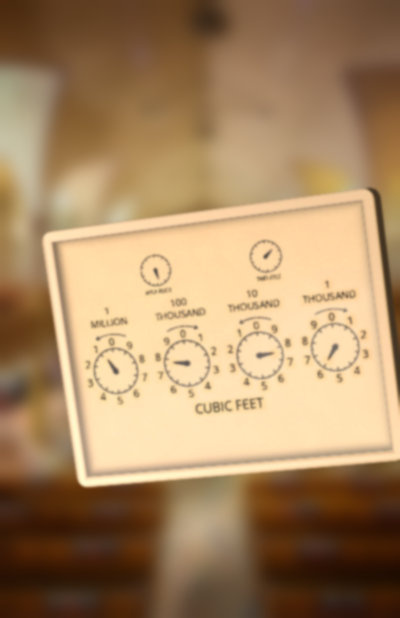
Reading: 77600ft³
